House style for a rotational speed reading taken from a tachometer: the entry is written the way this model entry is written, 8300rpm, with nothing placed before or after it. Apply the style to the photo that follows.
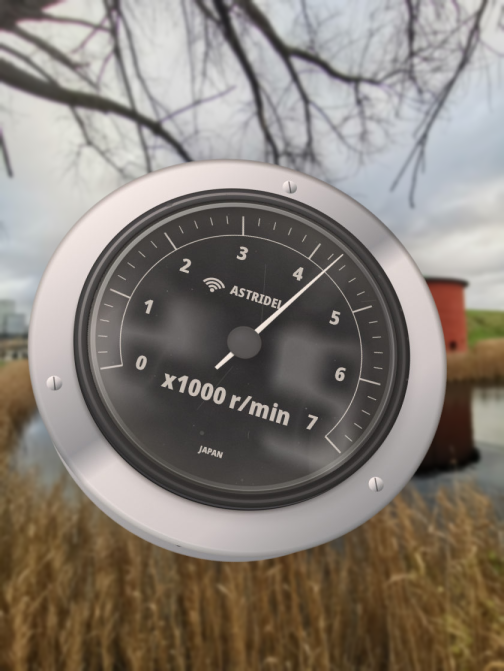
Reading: 4300rpm
